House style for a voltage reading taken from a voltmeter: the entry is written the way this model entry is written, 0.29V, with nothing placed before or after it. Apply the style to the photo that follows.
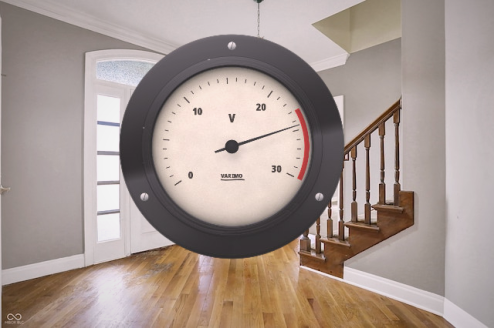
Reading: 24.5V
